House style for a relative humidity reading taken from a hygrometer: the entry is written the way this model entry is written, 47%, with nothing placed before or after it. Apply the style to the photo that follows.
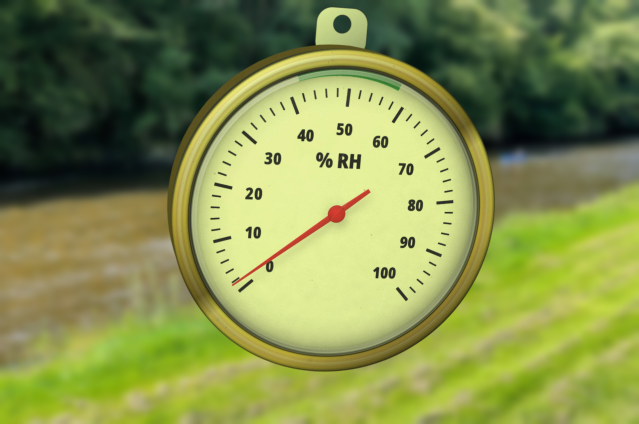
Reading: 2%
